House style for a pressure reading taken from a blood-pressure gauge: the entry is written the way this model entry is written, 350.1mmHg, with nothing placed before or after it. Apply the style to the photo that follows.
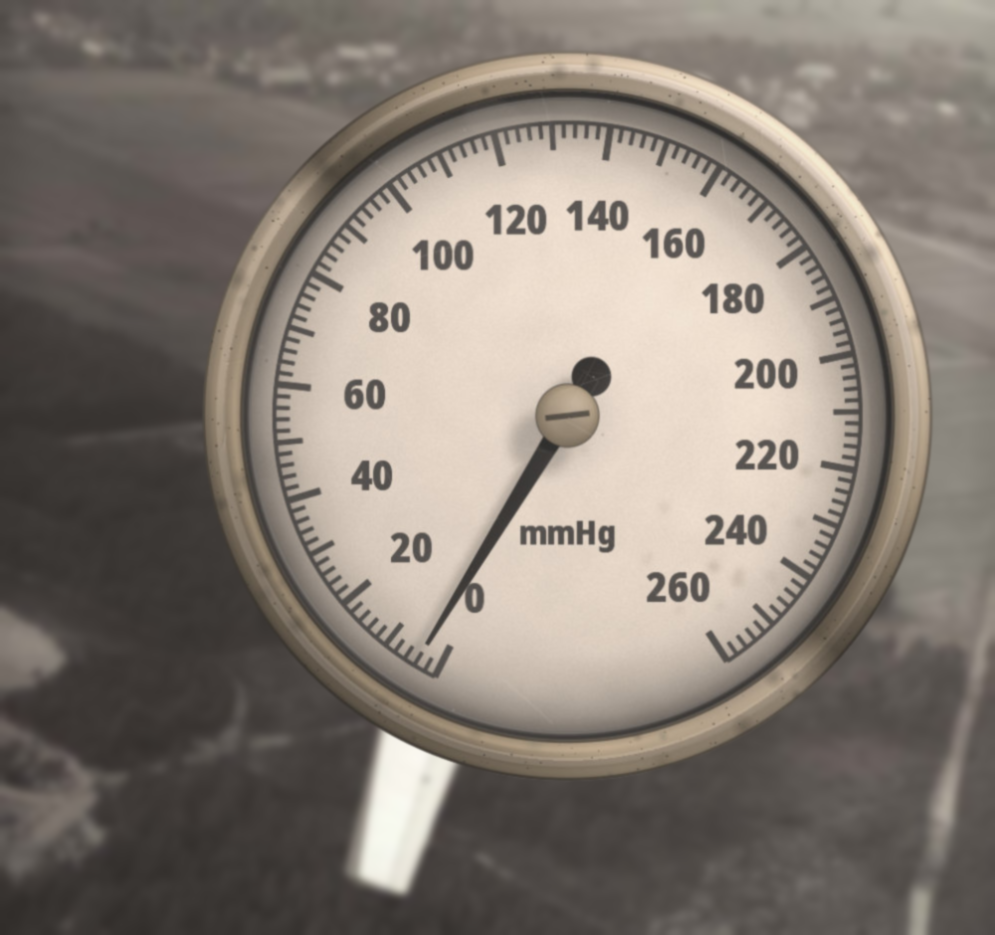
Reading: 4mmHg
